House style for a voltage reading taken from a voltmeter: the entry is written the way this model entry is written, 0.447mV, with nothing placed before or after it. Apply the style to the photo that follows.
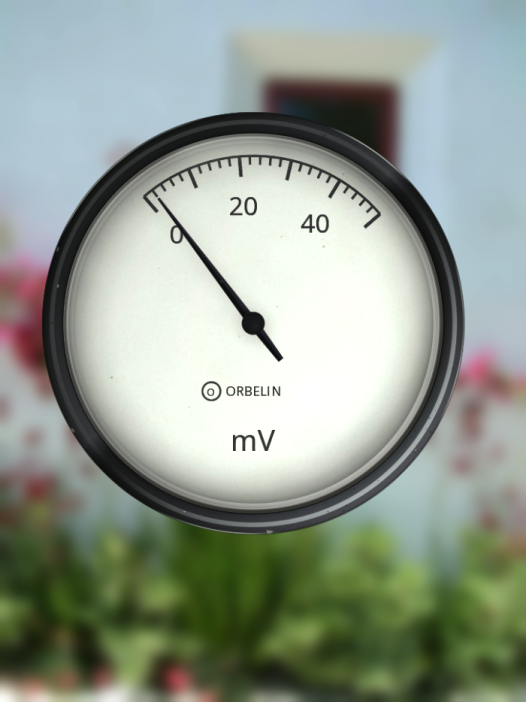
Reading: 2mV
